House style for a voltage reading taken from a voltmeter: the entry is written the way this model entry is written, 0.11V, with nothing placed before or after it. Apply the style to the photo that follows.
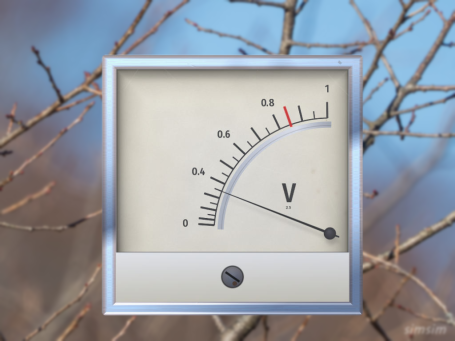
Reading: 0.35V
